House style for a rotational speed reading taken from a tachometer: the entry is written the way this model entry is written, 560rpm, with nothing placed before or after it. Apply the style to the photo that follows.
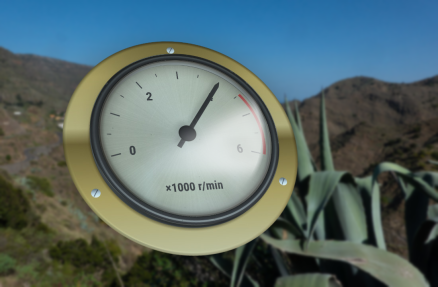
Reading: 4000rpm
